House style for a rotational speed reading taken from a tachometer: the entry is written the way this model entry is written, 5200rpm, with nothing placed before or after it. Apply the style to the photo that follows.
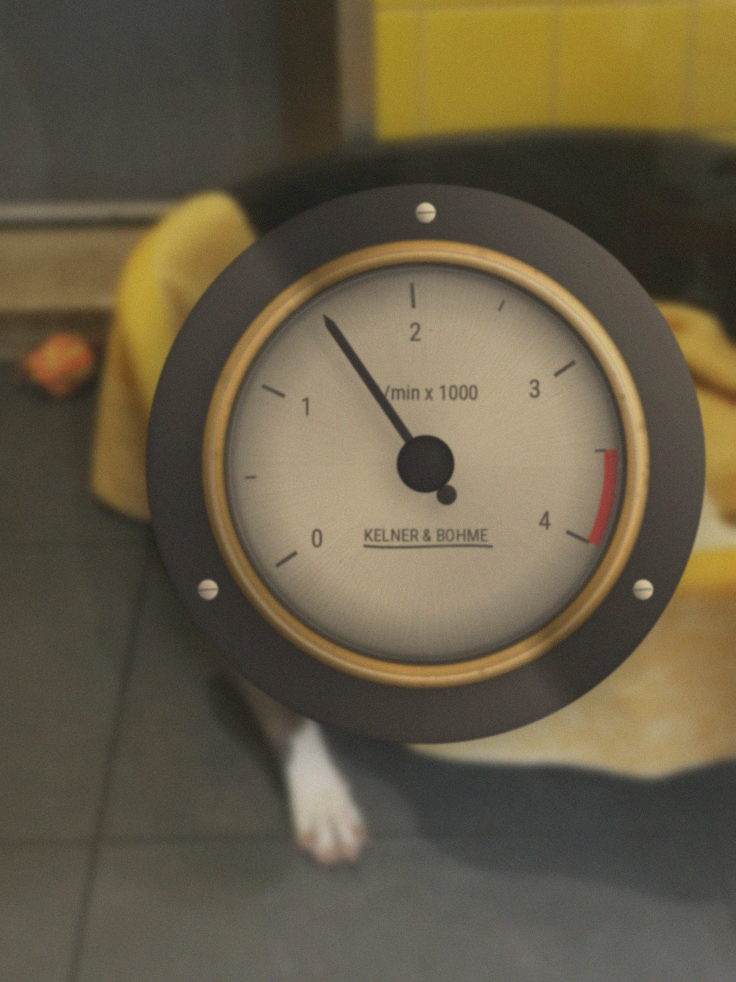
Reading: 1500rpm
